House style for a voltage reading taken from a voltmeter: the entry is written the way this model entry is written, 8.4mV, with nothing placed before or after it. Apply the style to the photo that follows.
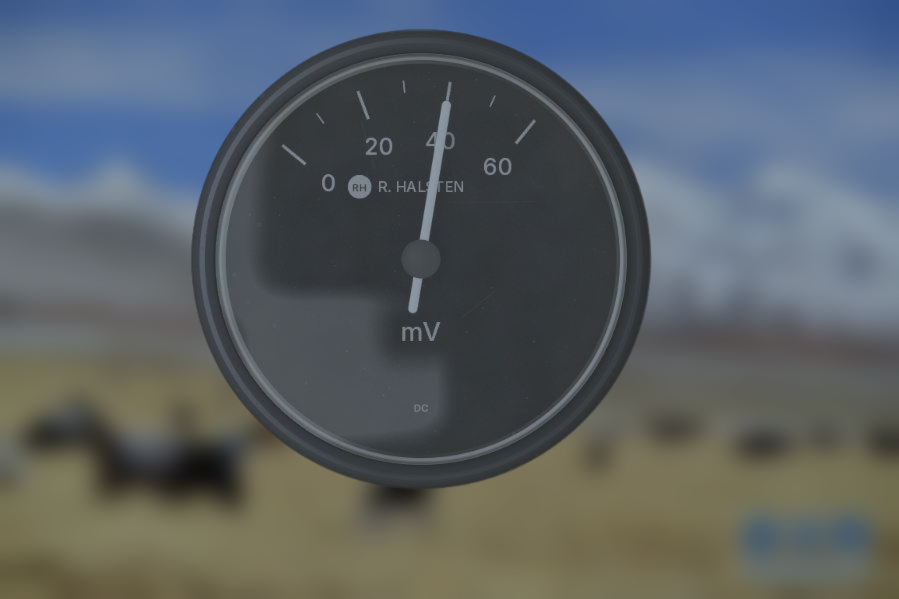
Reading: 40mV
